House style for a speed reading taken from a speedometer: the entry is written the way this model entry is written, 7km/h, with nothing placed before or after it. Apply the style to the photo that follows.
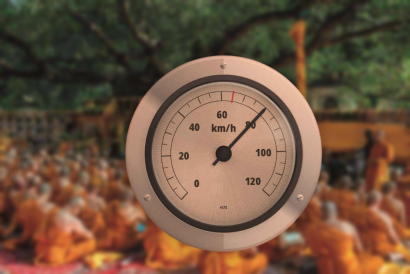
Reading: 80km/h
